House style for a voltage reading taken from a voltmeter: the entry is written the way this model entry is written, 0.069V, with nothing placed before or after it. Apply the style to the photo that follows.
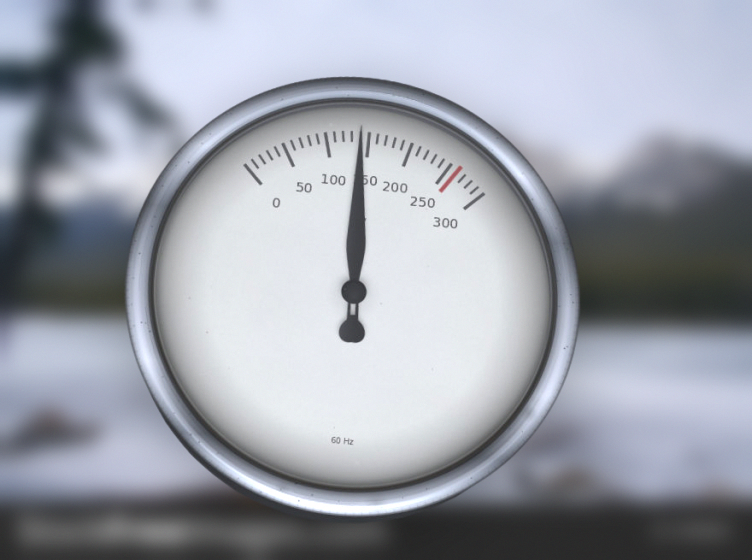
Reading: 140V
